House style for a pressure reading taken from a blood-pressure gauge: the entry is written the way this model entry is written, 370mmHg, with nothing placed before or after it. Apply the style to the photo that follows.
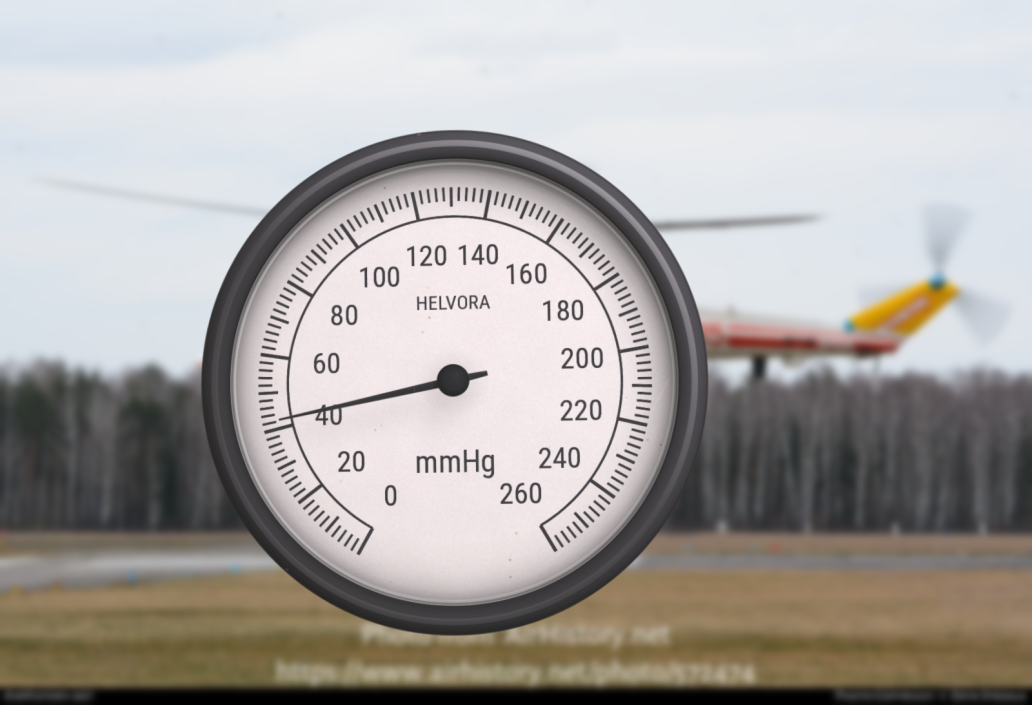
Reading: 42mmHg
